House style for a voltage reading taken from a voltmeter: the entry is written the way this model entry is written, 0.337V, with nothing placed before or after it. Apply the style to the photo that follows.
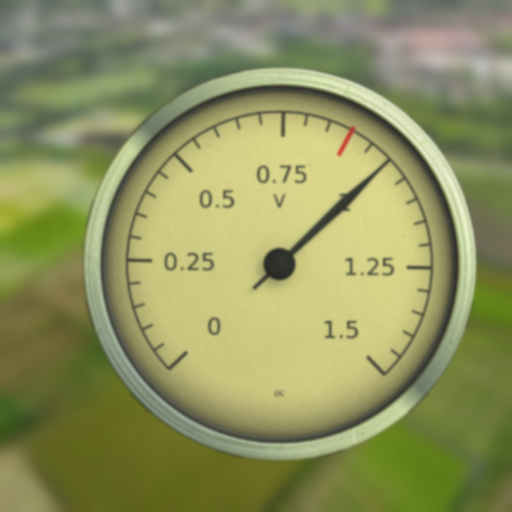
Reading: 1V
